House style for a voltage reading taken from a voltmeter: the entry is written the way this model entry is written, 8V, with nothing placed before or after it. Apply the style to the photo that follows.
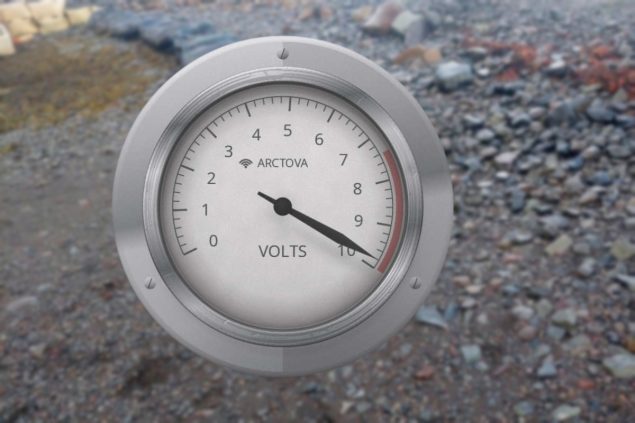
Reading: 9.8V
